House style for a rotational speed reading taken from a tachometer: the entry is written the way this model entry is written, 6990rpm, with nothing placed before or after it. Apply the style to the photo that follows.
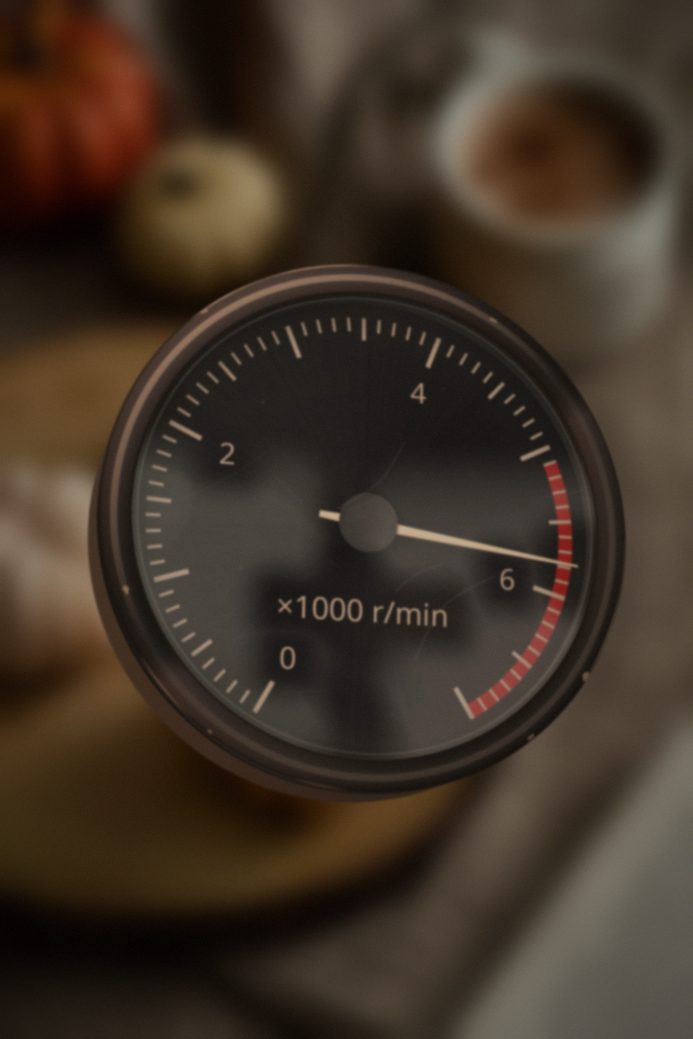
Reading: 5800rpm
